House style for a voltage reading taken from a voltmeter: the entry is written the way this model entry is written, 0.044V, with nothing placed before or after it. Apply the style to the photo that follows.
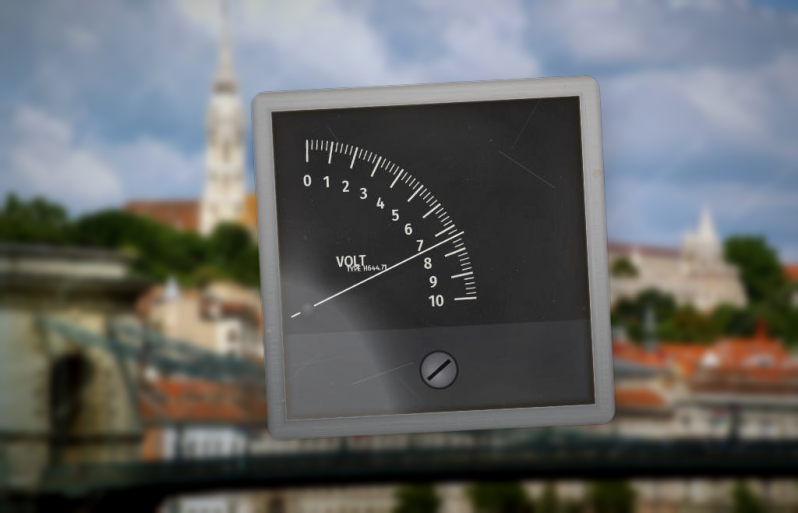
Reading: 7.4V
